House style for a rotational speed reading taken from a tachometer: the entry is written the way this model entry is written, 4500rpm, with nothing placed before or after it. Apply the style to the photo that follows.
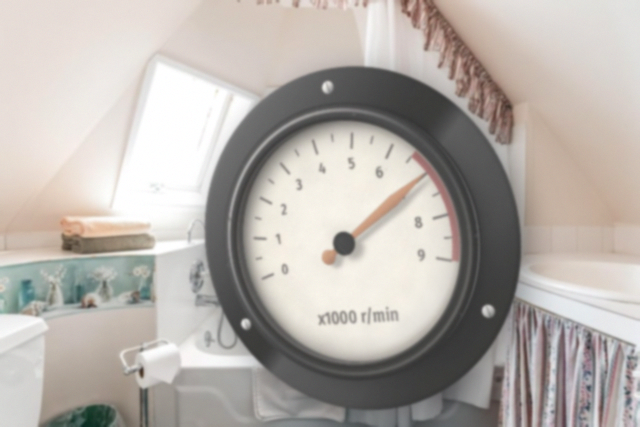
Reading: 7000rpm
